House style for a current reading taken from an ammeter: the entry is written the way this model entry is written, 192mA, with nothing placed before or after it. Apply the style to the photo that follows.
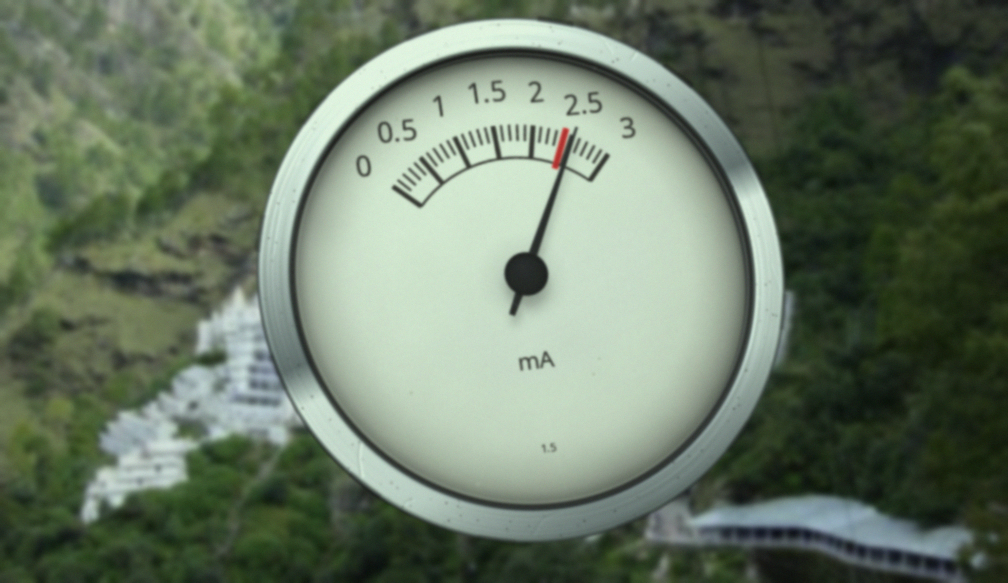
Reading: 2.5mA
